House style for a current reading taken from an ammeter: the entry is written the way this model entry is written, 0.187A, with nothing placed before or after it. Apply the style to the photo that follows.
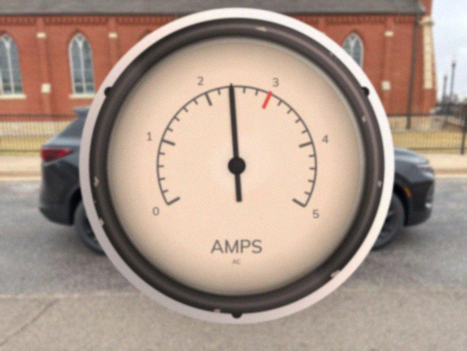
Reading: 2.4A
